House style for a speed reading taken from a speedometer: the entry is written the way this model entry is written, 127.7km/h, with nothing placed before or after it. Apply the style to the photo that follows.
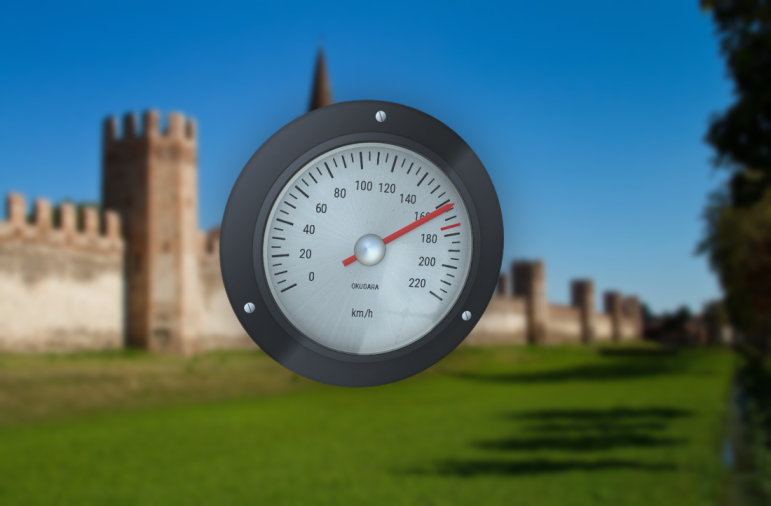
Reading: 162.5km/h
